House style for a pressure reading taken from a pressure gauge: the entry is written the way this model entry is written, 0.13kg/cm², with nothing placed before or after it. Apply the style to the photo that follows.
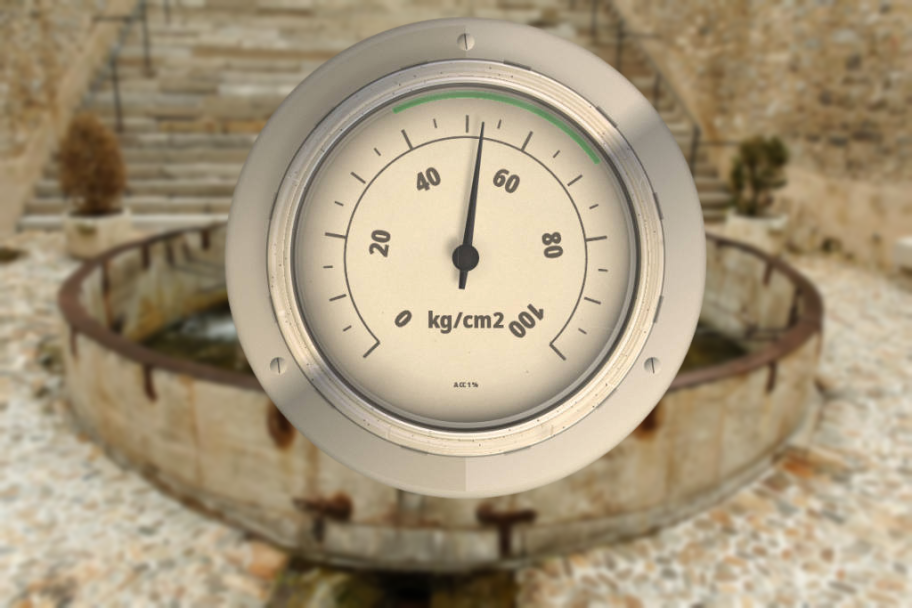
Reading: 52.5kg/cm²
